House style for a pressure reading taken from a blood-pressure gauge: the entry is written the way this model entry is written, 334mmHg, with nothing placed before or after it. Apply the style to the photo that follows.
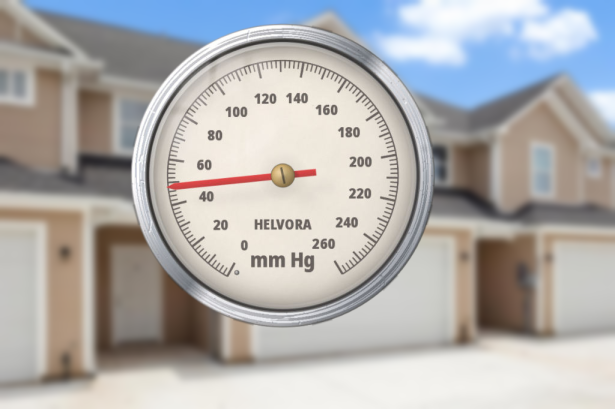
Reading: 48mmHg
